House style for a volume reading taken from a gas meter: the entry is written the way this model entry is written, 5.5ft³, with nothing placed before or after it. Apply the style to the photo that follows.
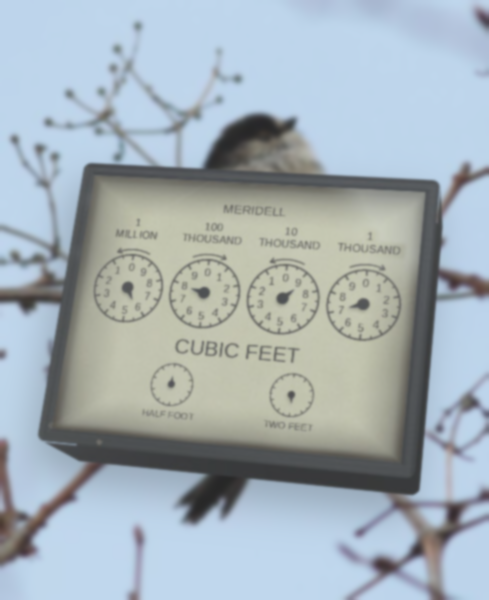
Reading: 578700ft³
